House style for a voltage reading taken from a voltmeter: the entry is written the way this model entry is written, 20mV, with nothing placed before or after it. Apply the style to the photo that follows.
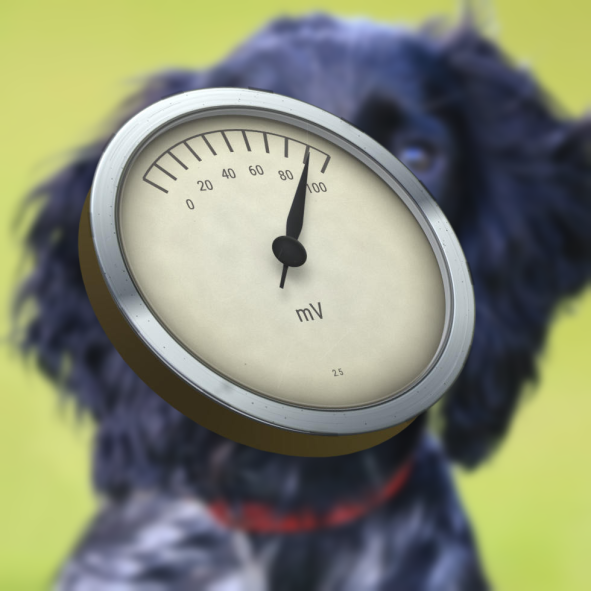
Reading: 90mV
